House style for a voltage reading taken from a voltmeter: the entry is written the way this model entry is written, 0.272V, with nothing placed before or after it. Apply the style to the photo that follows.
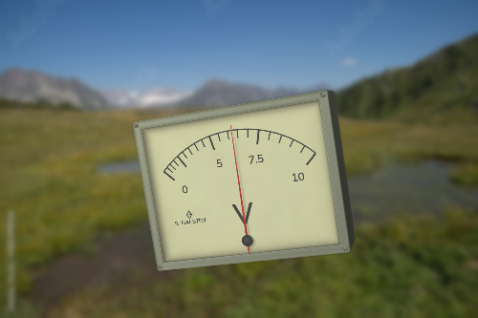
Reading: 6.25V
